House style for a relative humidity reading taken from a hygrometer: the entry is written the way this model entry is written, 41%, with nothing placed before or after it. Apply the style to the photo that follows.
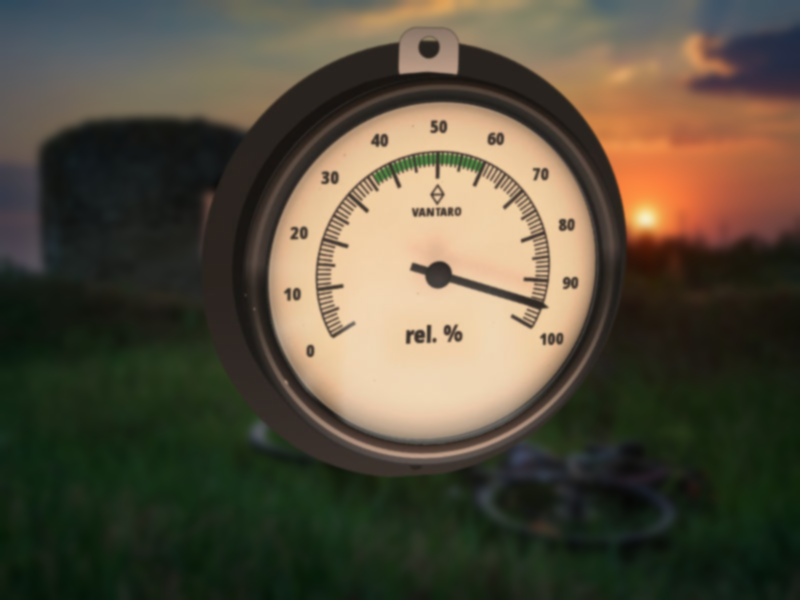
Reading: 95%
